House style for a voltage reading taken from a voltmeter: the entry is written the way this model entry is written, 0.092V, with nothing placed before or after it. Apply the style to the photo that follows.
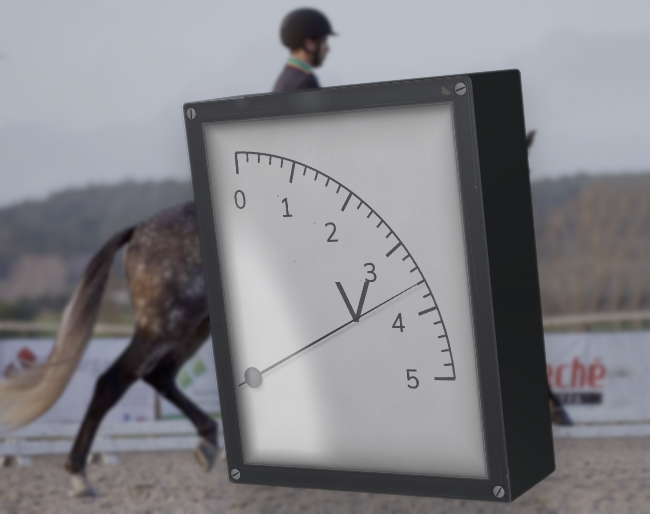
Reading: 3.6V
